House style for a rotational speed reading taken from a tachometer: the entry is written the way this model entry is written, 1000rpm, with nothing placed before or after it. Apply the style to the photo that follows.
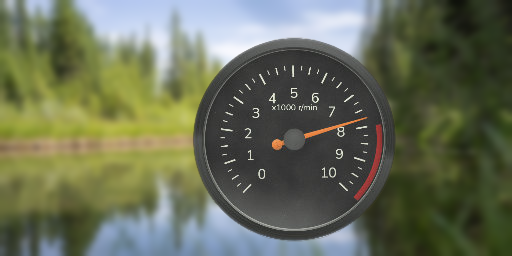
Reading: 7750rpm
